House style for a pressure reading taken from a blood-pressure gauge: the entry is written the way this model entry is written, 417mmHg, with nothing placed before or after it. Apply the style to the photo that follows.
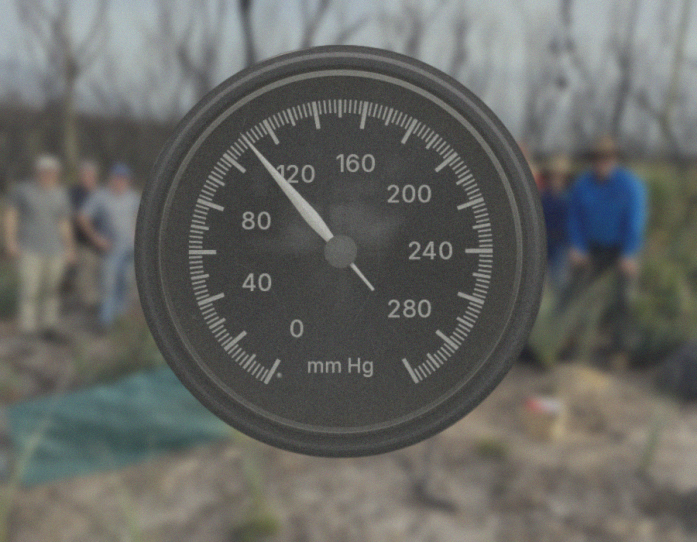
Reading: 110mmHg
